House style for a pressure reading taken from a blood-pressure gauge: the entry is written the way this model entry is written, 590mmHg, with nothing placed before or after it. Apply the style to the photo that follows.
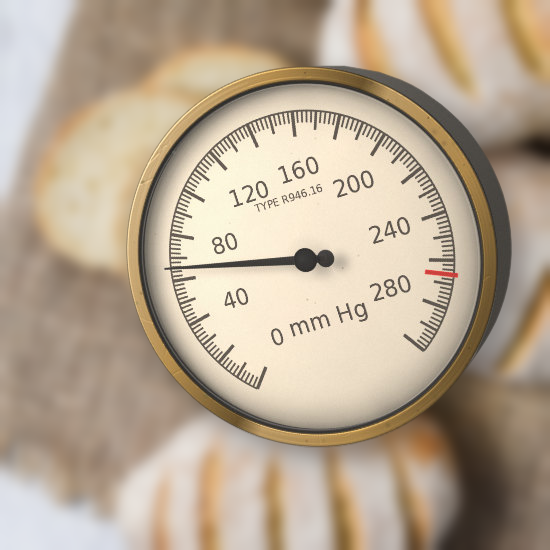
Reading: 66mmHg
